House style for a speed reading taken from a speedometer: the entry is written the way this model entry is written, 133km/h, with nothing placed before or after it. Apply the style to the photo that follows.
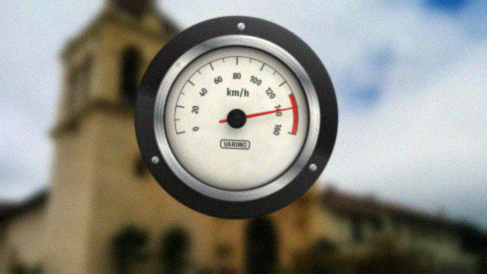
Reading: 140km/h
